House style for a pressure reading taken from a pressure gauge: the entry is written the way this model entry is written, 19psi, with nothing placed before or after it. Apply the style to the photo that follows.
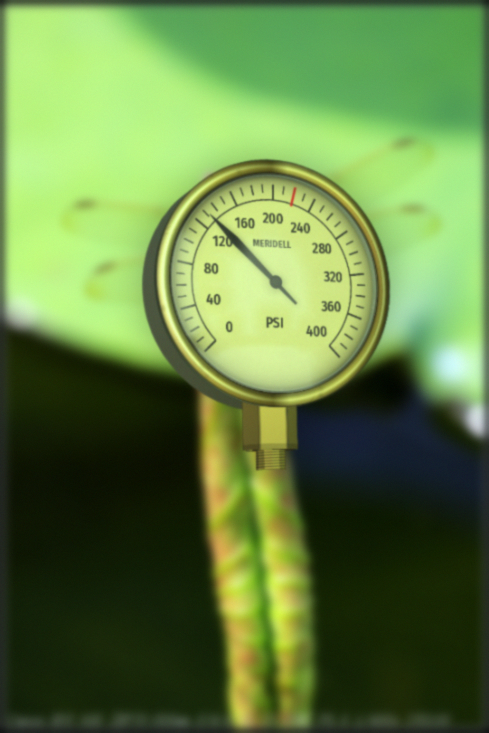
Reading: 130psi
